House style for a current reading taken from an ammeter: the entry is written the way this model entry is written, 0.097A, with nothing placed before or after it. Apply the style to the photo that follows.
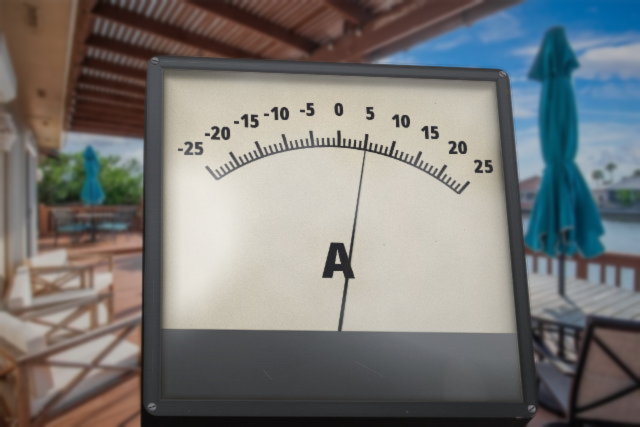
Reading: 5A
